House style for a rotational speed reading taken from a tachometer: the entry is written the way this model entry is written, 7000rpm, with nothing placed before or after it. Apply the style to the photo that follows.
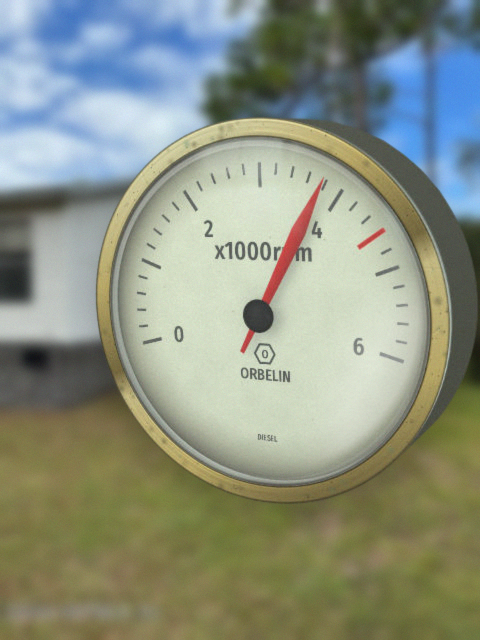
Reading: 3800rpm
